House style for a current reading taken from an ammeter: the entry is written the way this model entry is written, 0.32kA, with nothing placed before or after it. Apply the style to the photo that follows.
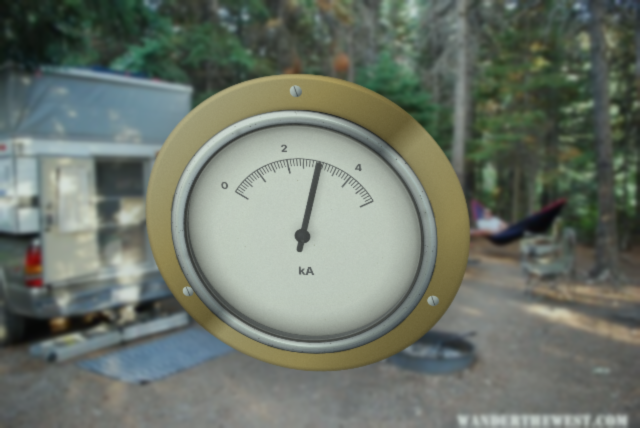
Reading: 3kA
